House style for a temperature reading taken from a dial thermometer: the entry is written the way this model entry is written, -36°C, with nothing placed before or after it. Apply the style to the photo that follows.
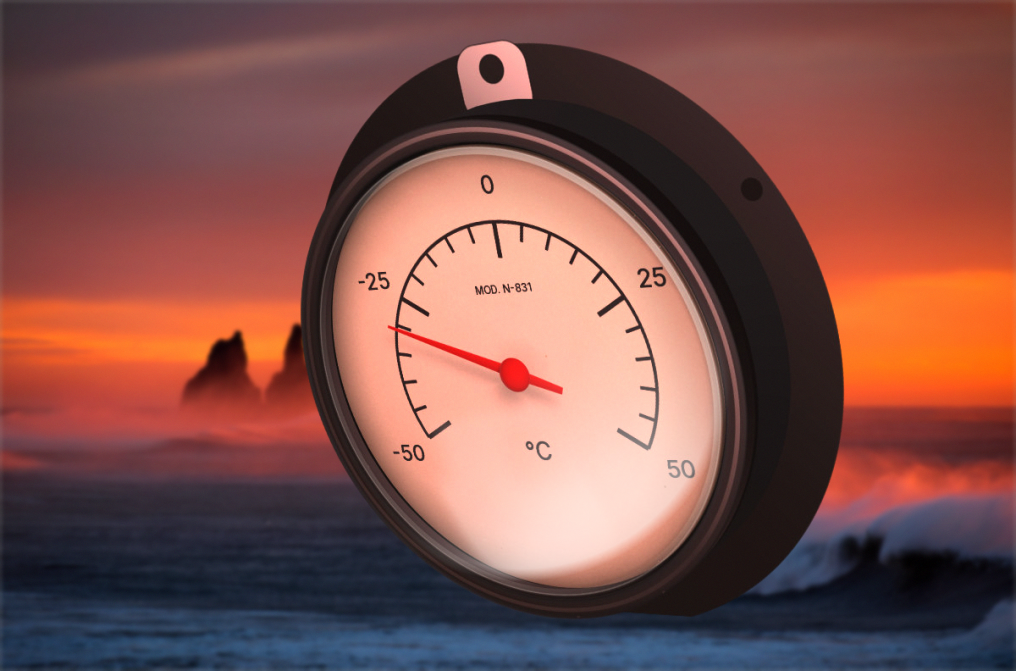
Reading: -30°C
